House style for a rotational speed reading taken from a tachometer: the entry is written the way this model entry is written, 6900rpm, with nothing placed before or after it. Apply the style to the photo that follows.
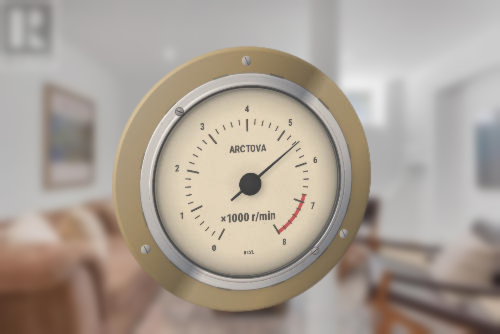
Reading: 5400rpm
